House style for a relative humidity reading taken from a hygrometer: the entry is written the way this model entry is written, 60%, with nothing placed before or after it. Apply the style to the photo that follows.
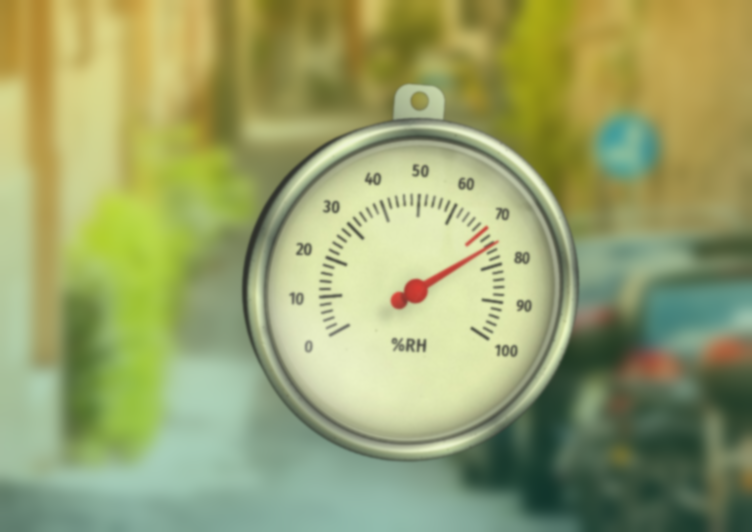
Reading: 74%
